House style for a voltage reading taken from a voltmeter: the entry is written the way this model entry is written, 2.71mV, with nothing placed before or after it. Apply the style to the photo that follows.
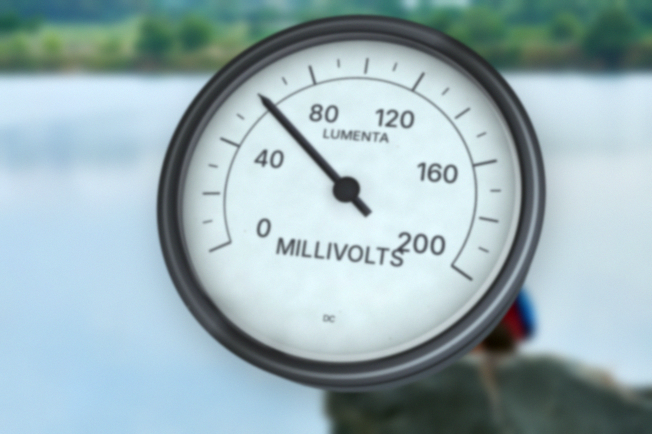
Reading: 60mV
